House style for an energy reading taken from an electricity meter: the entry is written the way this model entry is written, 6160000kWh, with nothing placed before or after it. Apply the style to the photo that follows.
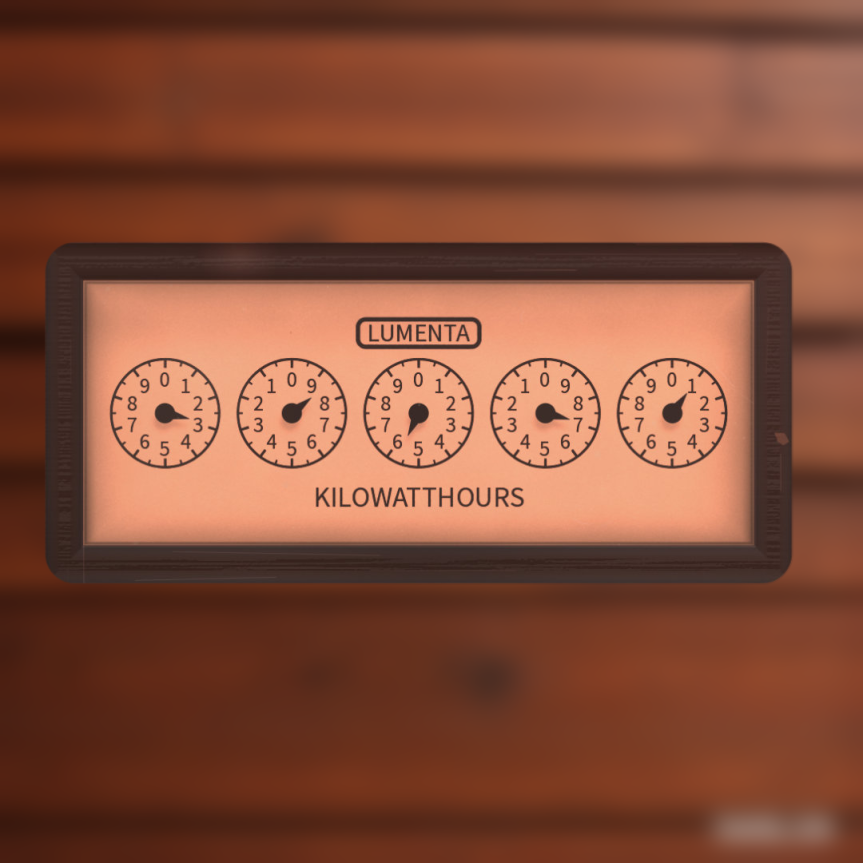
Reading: 28571kWh
